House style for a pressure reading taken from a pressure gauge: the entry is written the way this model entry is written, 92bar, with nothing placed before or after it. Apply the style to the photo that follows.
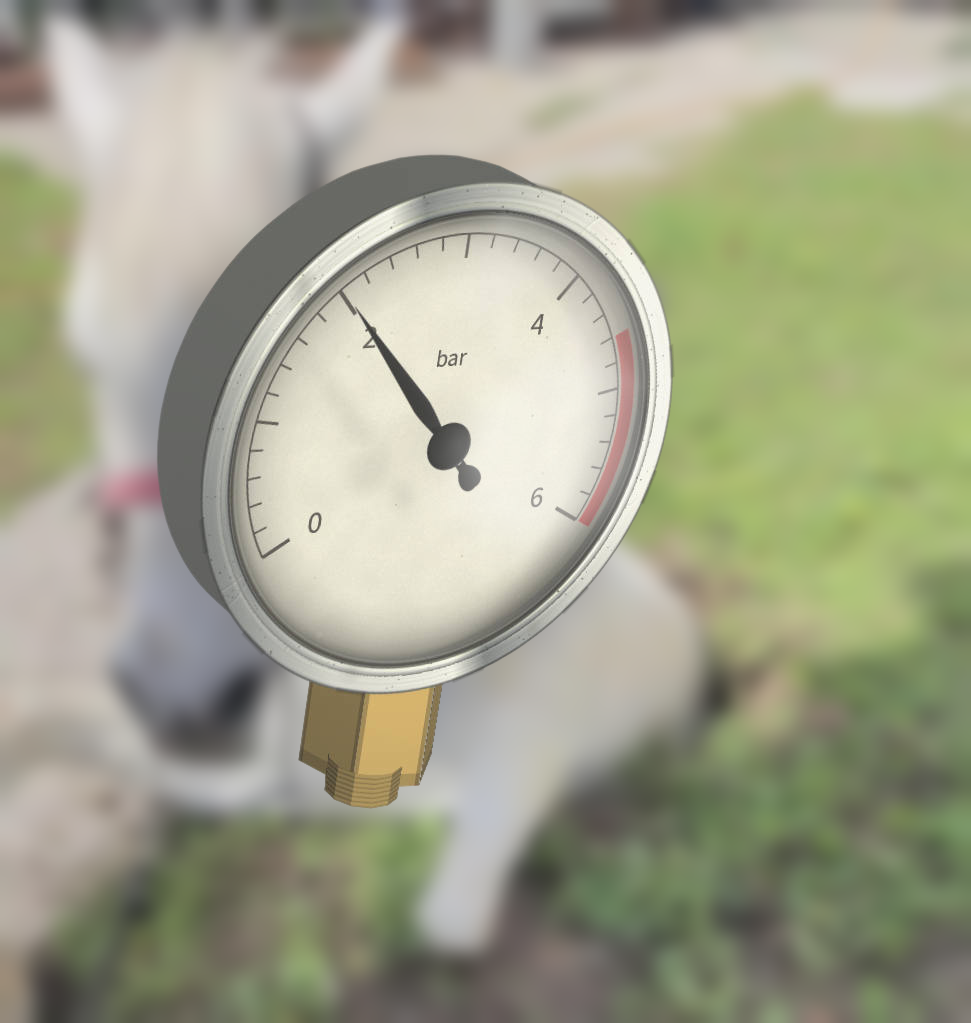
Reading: 2bar
